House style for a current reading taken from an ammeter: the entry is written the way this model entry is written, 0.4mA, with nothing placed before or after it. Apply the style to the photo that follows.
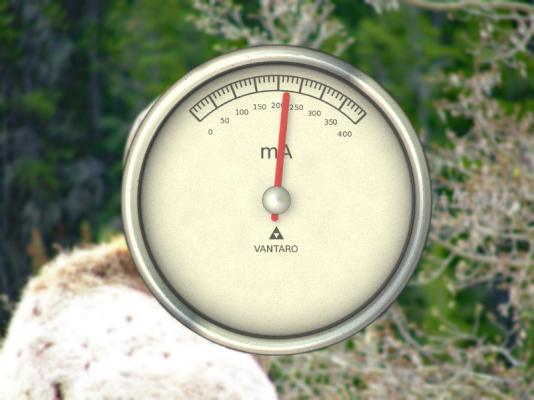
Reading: 220mA
